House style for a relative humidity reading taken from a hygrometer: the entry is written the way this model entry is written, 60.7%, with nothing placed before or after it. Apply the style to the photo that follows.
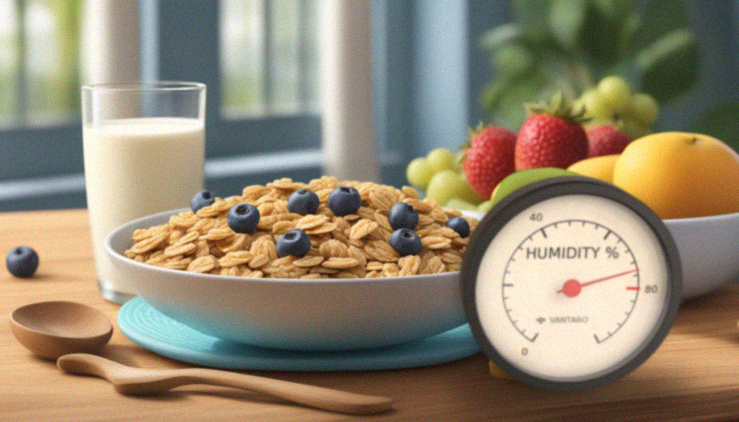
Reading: 74%
